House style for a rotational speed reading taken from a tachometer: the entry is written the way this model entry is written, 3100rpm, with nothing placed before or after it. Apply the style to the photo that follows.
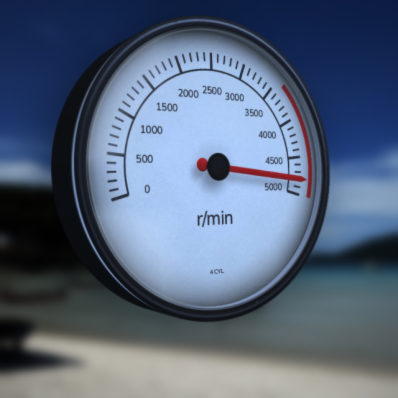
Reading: 4800rpm
